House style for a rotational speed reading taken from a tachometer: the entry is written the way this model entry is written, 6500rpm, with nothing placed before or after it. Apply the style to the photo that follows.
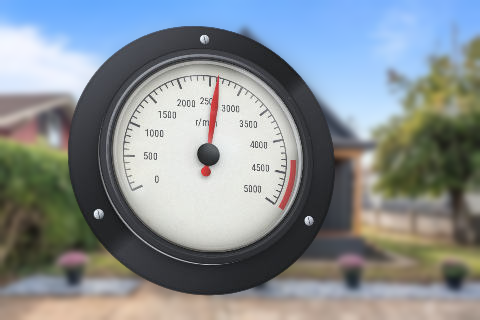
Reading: 2600rpm
